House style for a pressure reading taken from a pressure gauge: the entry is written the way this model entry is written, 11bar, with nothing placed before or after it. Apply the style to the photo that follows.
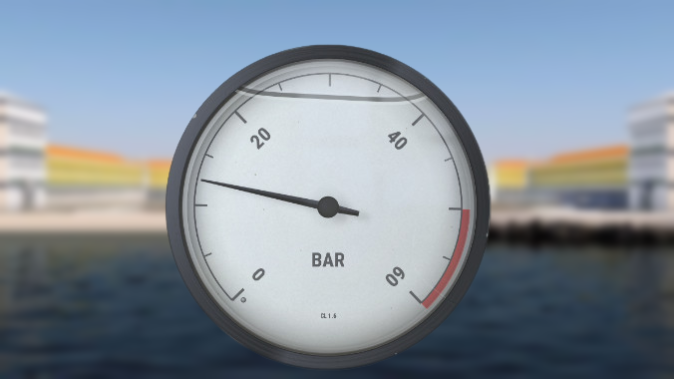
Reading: 12.5bar
